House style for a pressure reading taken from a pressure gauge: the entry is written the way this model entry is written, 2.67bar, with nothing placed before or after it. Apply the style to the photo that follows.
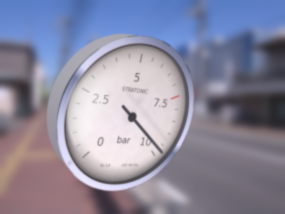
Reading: 9.75bar
